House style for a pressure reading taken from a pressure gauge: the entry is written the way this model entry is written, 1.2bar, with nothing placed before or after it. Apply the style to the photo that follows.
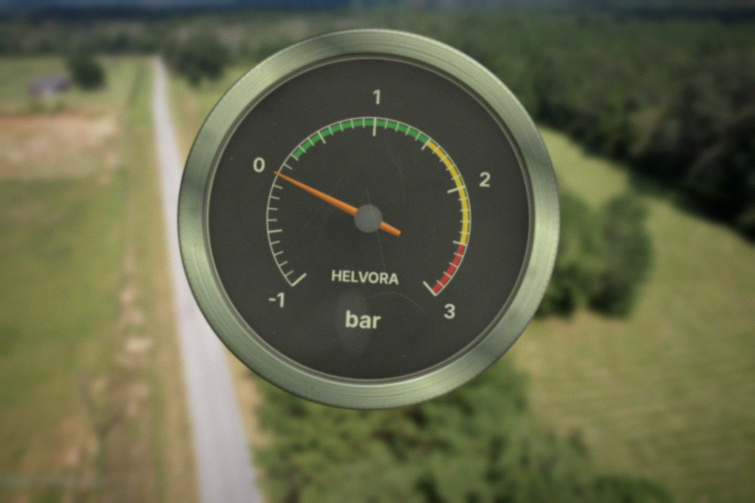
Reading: 0bar
